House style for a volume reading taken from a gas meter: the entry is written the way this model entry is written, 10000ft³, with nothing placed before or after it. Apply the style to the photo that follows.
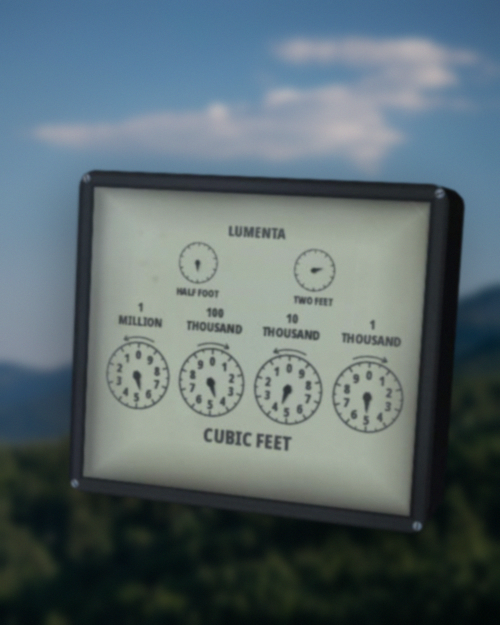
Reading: 544500ft³
